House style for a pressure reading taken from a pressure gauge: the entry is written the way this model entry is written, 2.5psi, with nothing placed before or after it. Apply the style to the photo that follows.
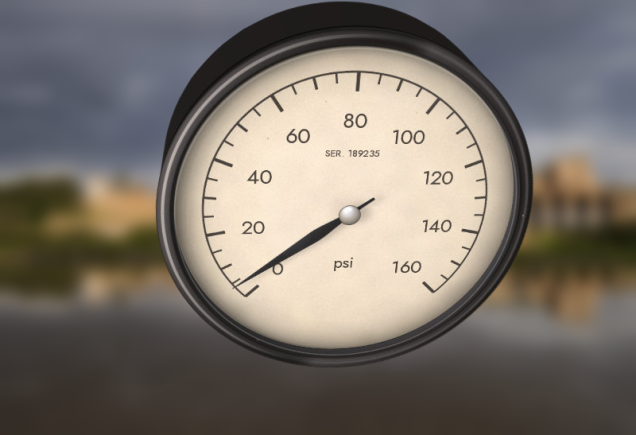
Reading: 5psi
